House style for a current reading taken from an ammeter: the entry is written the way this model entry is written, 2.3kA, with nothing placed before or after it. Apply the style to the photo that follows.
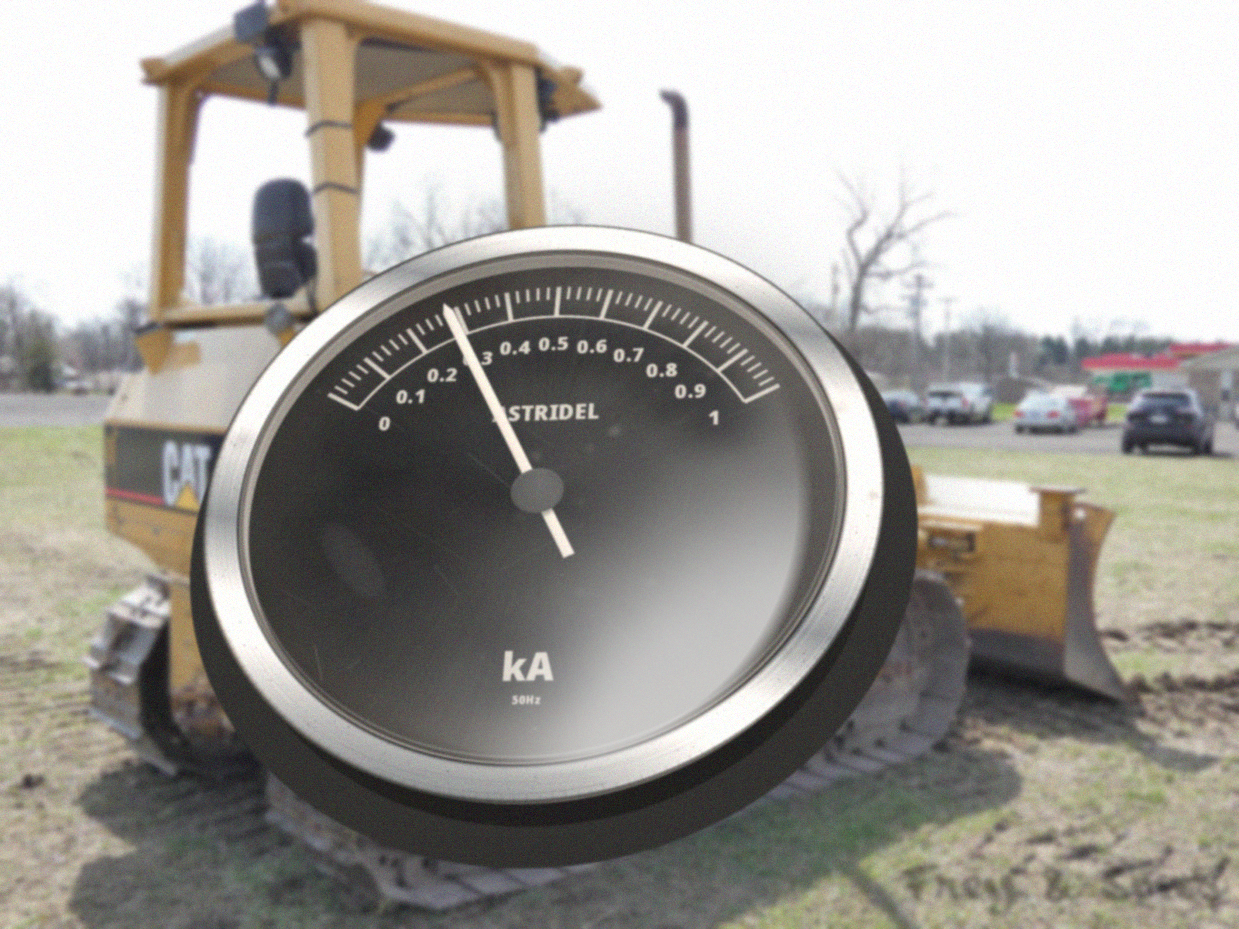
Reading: 0.28kA
